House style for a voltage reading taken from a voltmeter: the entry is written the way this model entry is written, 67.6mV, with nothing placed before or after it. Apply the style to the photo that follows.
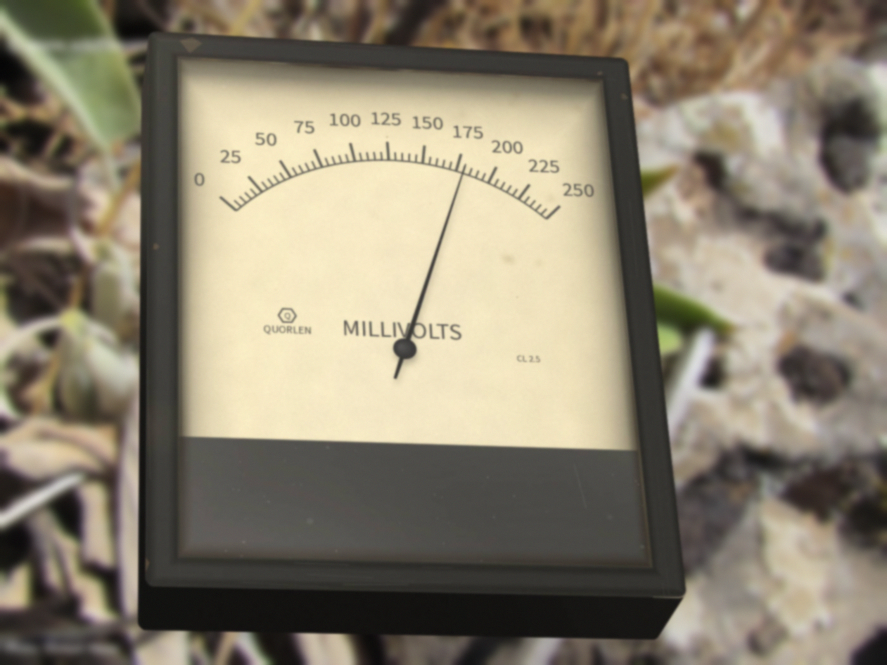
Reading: 180mV
